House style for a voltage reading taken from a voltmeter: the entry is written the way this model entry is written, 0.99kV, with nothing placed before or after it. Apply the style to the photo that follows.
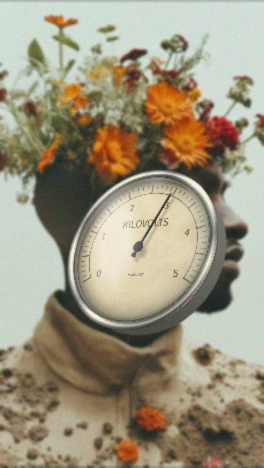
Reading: 3kV
